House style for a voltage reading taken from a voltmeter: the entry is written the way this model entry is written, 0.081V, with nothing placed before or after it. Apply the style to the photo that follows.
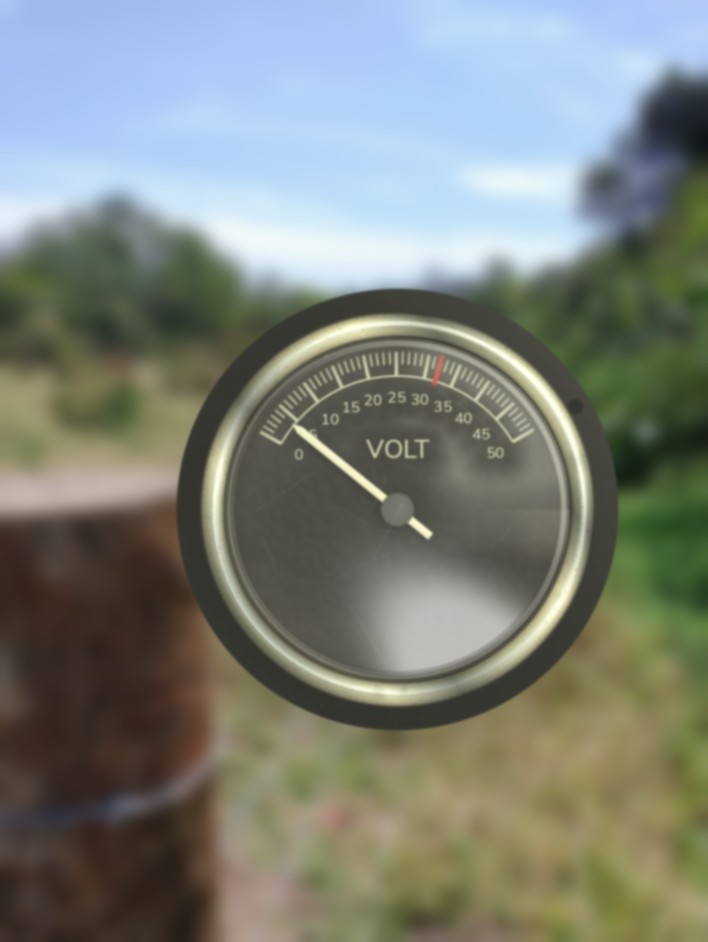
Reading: 4V
